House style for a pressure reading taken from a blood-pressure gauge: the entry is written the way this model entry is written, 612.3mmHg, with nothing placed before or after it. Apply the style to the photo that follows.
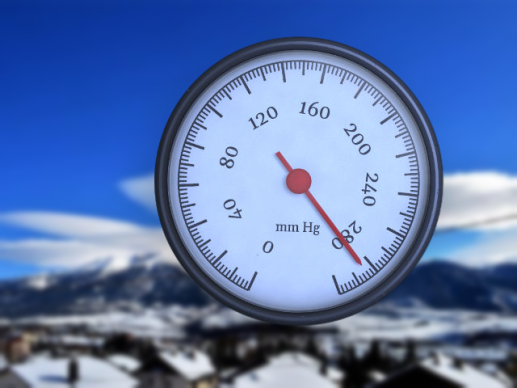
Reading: 284mmHg
